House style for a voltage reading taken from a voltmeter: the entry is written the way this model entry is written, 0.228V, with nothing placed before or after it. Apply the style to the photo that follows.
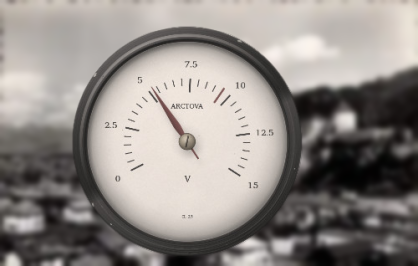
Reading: 5.25V
